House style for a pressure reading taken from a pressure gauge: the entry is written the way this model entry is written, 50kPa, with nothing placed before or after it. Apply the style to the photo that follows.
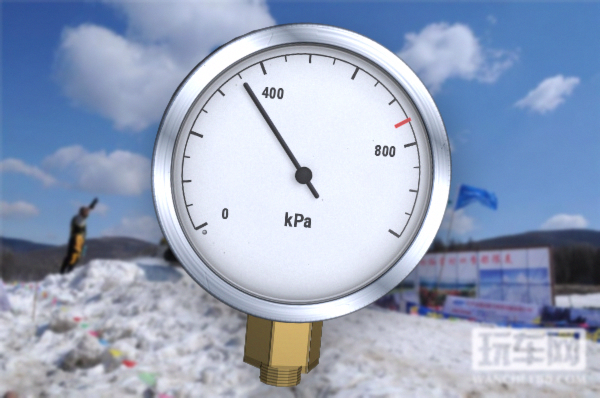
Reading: 350kPa
